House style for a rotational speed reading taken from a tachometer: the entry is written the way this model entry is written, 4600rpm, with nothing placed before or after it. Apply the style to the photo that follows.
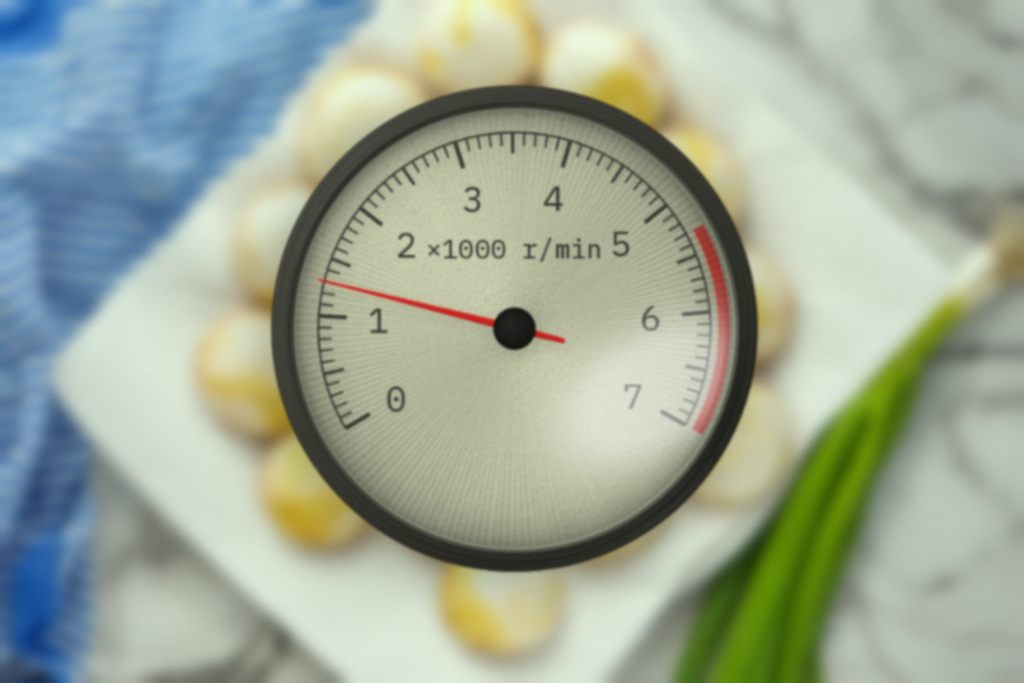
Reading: 1300rpm
